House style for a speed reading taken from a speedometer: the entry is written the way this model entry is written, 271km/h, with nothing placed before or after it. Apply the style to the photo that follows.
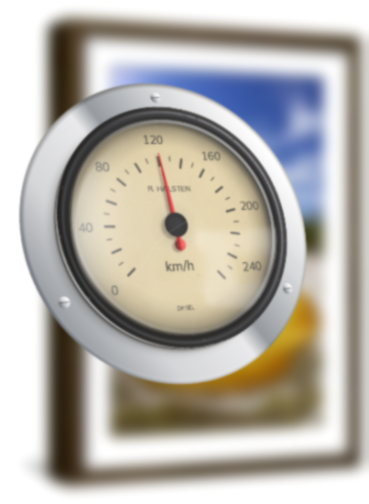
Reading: 120km/h
